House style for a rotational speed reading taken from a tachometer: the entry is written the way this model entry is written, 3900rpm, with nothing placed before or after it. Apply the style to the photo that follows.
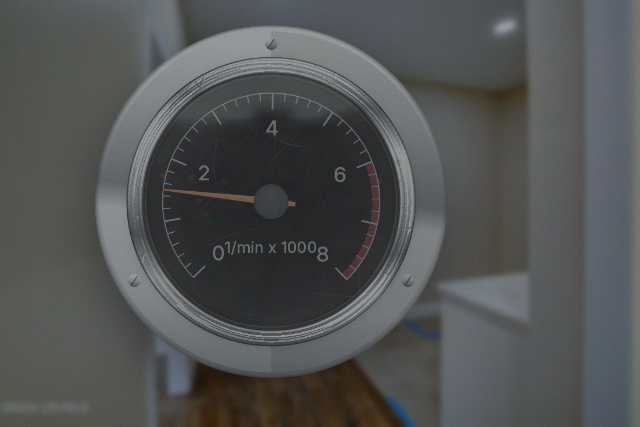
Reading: 1500rpm
